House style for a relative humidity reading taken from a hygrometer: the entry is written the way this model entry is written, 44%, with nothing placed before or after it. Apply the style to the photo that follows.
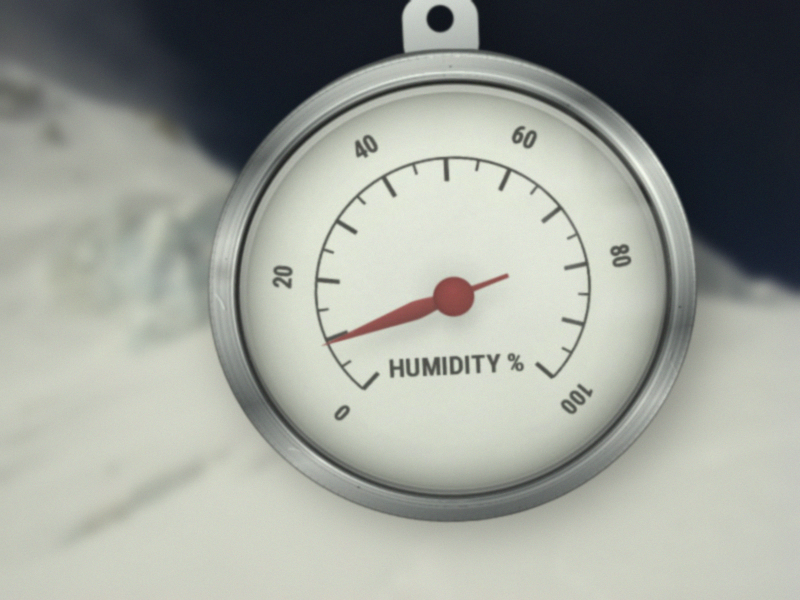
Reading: 10%
